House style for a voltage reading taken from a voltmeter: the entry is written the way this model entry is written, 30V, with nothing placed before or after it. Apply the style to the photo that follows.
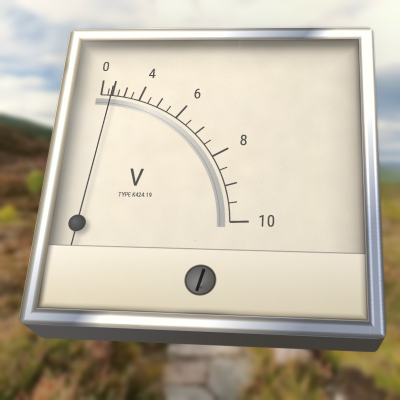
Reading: 2V
